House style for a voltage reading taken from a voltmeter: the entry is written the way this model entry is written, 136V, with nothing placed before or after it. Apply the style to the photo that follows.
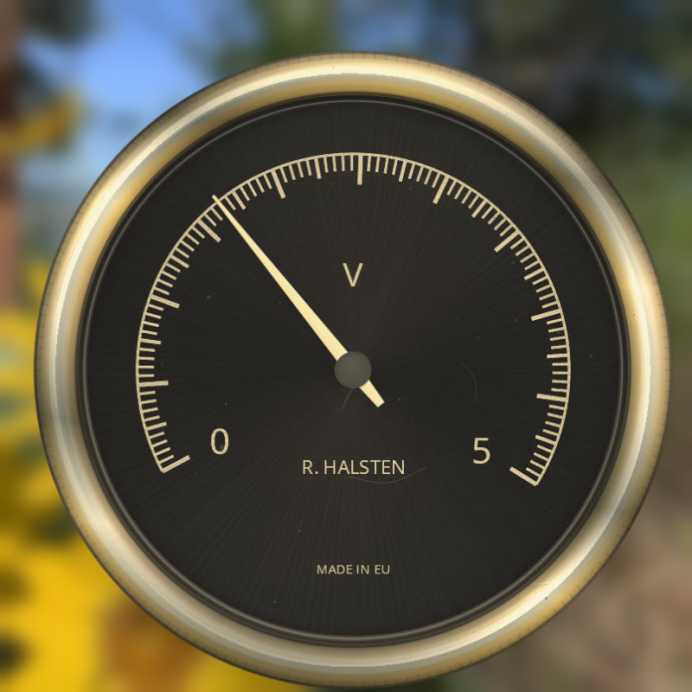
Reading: 1.65V
